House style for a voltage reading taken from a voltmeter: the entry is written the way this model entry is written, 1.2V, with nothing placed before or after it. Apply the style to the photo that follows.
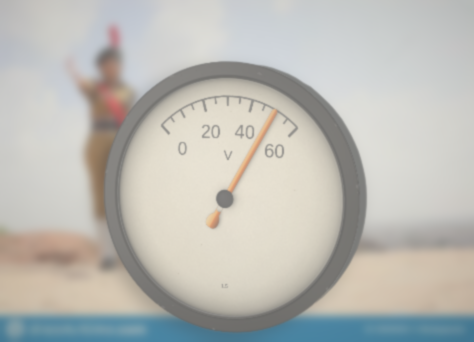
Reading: 50V
